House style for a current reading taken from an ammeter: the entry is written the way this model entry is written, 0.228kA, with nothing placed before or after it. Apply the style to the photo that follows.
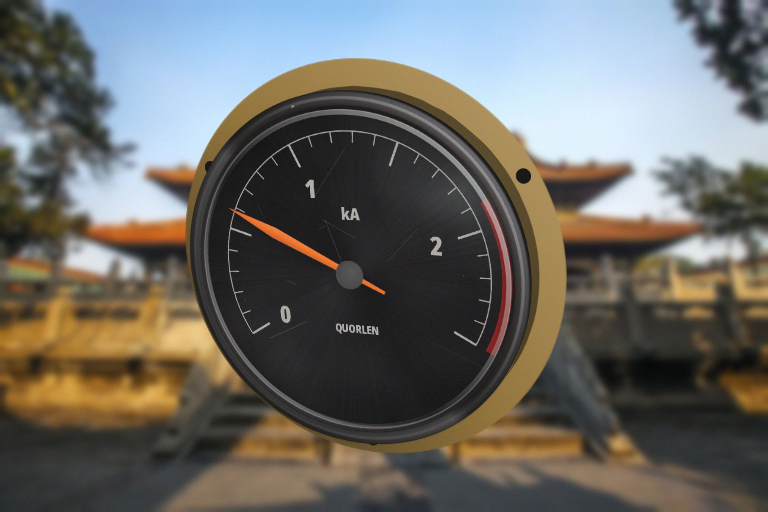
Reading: 0.6kA
